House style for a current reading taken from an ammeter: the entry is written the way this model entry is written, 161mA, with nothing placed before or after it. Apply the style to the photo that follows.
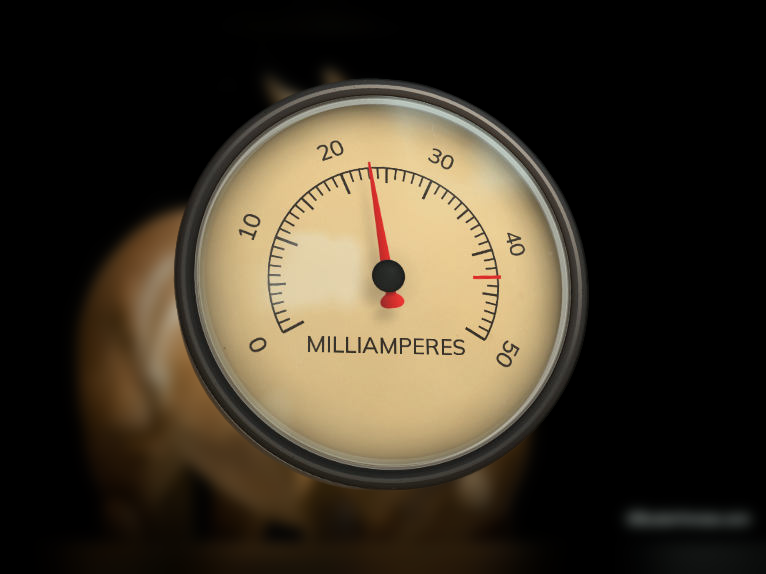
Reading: 23mA
